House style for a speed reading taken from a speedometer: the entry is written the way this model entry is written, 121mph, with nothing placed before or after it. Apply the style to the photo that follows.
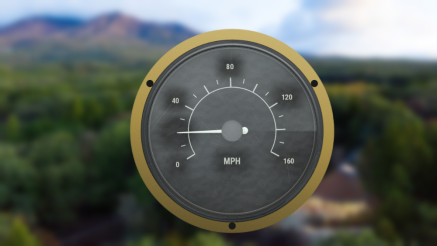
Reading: 20mph
